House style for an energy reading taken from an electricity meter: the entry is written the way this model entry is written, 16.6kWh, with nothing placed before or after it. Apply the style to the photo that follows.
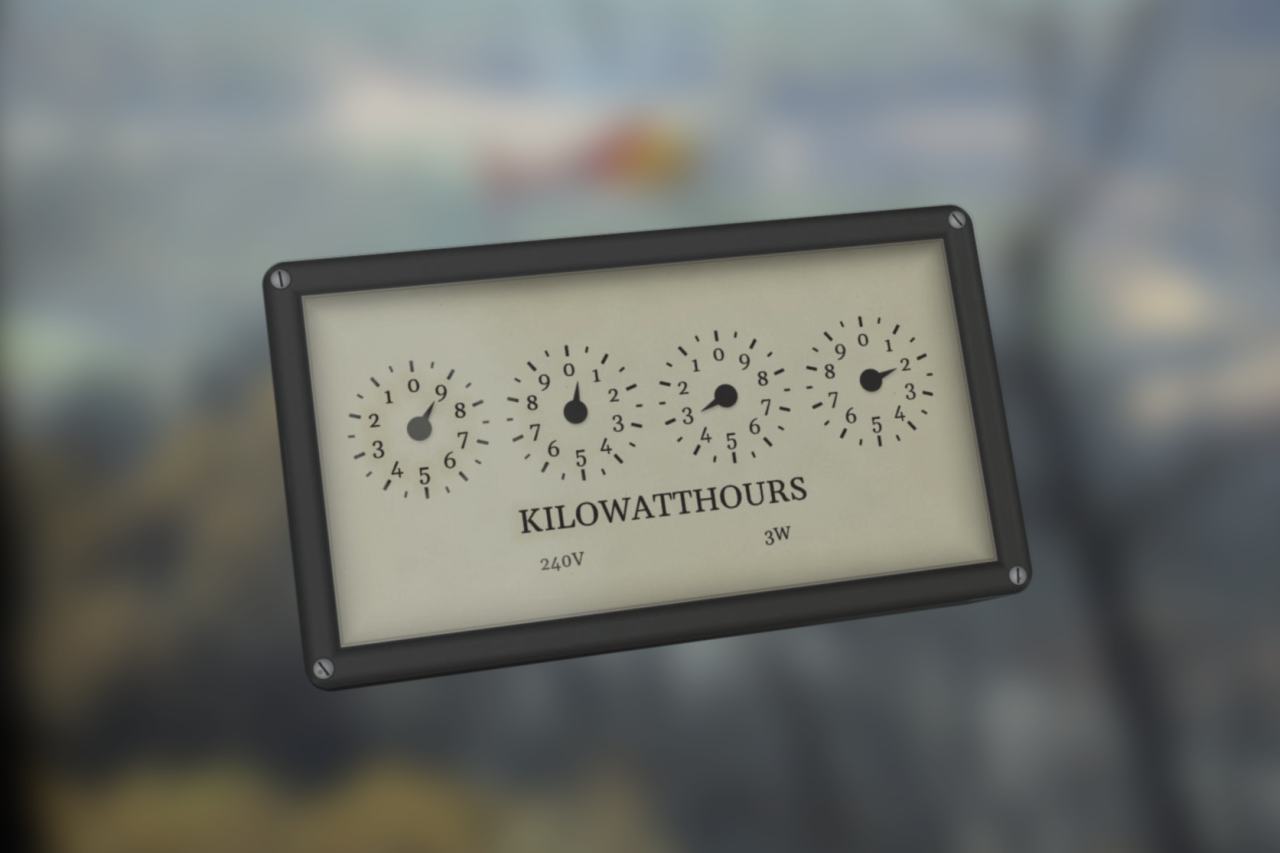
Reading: 9032kWh
